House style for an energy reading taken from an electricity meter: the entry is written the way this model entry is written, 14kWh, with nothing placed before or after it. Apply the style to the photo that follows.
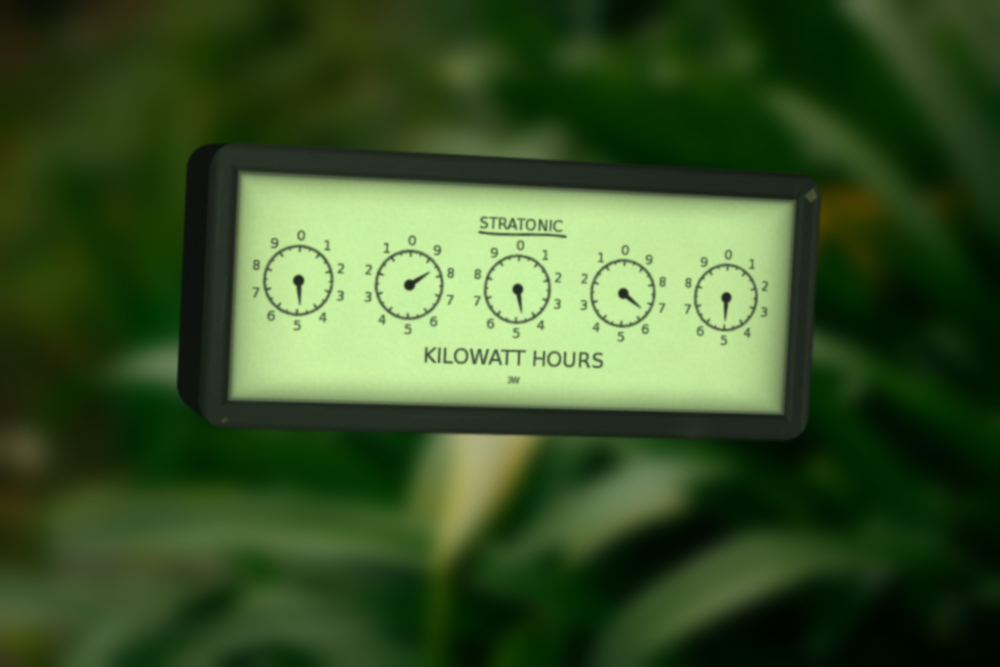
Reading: 48465kWh
